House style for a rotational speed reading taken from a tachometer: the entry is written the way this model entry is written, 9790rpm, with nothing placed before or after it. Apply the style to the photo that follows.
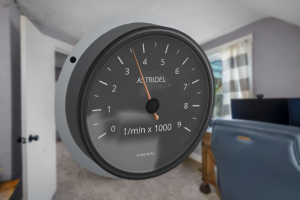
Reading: 3500rpm
